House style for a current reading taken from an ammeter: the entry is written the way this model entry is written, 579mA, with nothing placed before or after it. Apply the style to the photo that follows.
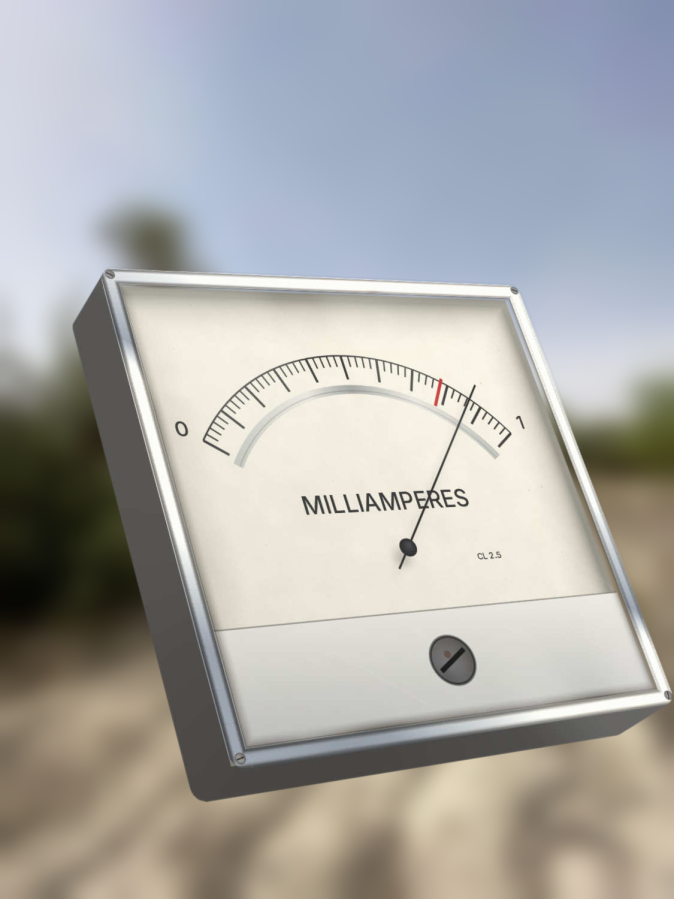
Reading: 0.86mA
